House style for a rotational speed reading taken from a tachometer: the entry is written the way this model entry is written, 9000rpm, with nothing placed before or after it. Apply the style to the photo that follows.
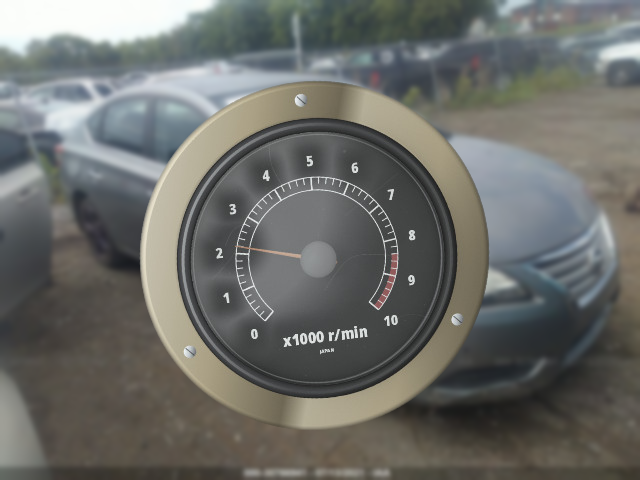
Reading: 2200rpm
